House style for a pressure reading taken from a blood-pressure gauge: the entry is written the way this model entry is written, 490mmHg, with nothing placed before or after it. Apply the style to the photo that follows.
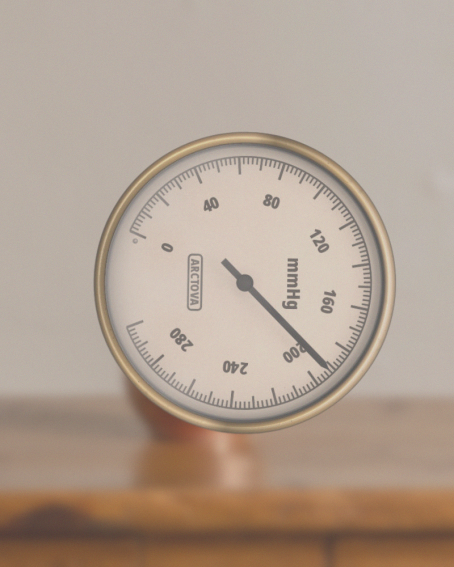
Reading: 192mmHg
